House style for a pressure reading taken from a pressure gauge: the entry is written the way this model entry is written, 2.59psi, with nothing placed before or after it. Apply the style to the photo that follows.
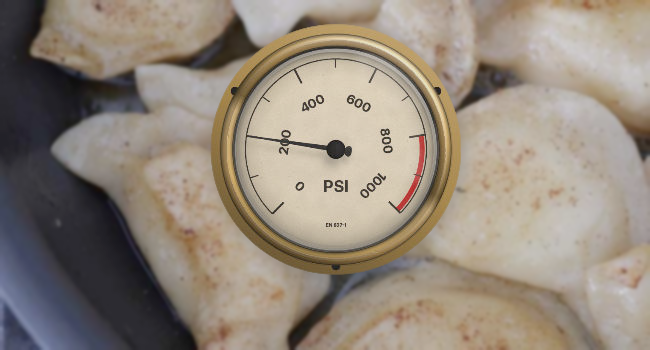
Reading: 200psi
